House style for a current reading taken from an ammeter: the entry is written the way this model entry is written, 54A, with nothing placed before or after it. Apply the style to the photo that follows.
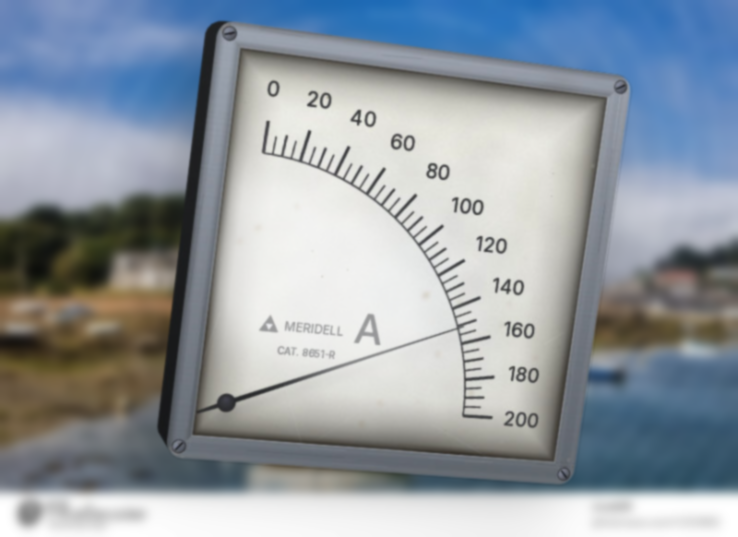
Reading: 150A
